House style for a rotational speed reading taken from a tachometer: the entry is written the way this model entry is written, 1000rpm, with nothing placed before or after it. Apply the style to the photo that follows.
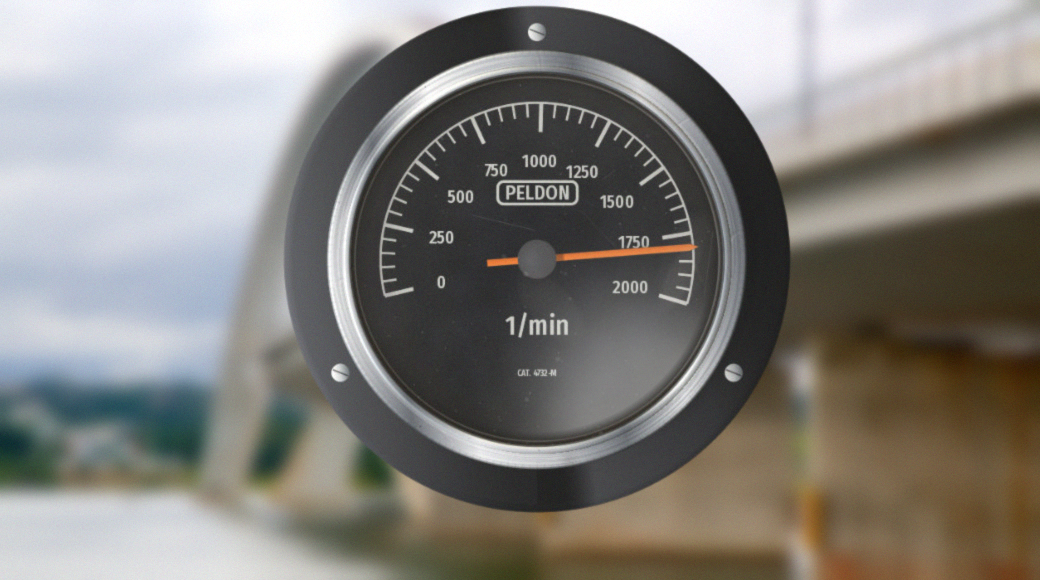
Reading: 1800rpm
